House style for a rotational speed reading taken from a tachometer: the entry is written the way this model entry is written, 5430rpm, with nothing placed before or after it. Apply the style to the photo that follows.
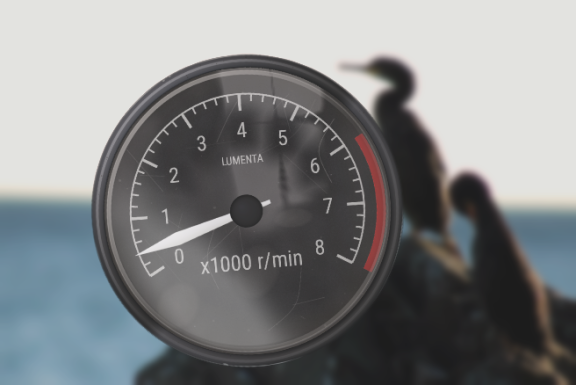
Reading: 400rpm
